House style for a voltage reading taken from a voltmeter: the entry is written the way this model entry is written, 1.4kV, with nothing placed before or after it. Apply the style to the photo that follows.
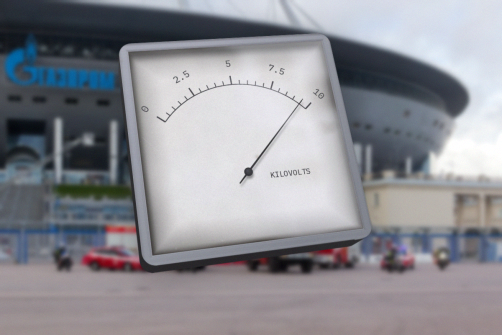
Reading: 9.5kV
